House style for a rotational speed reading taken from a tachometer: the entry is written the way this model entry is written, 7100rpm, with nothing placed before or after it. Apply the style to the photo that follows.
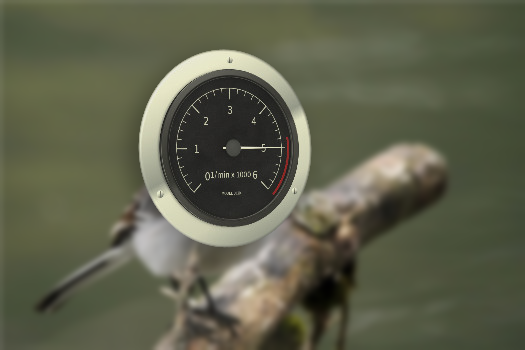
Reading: 5000rpm
